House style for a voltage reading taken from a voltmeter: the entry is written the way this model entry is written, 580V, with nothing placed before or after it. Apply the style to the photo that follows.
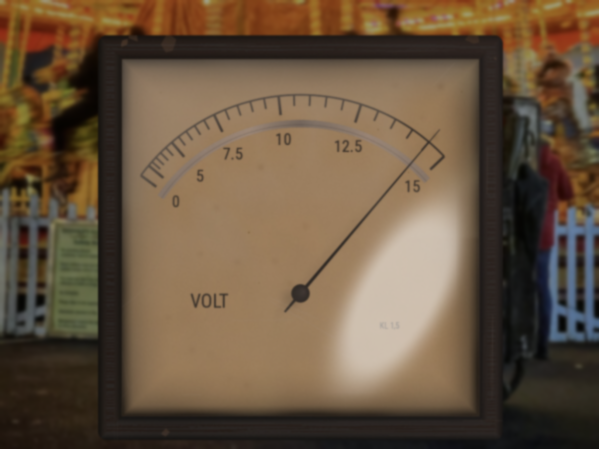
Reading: 14.5V
